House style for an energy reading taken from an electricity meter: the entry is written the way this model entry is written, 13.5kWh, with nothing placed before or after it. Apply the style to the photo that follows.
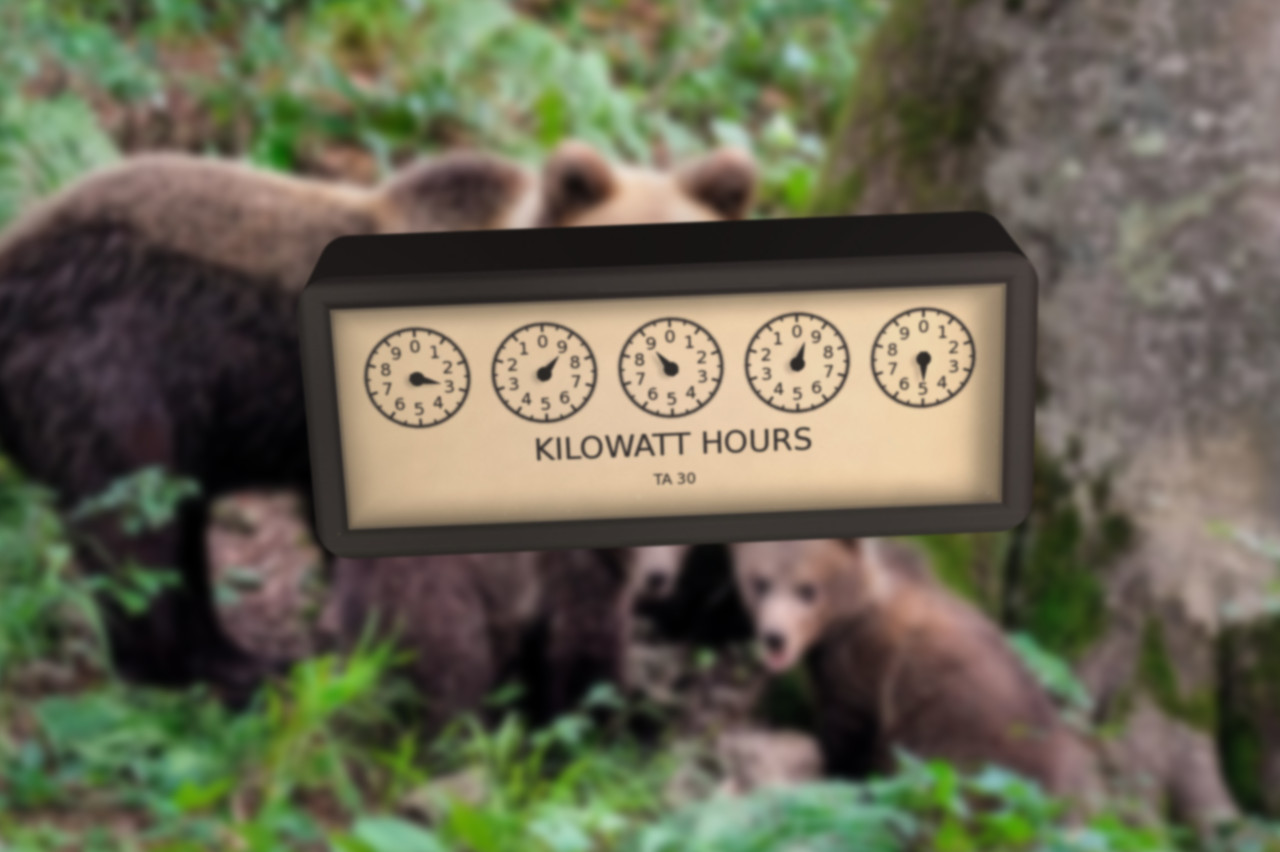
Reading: 28895kWh
